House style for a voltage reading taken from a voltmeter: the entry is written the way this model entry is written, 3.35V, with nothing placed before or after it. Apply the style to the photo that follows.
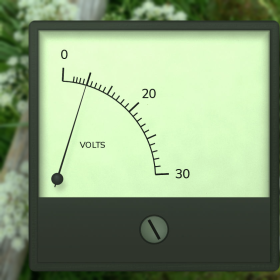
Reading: 10V
